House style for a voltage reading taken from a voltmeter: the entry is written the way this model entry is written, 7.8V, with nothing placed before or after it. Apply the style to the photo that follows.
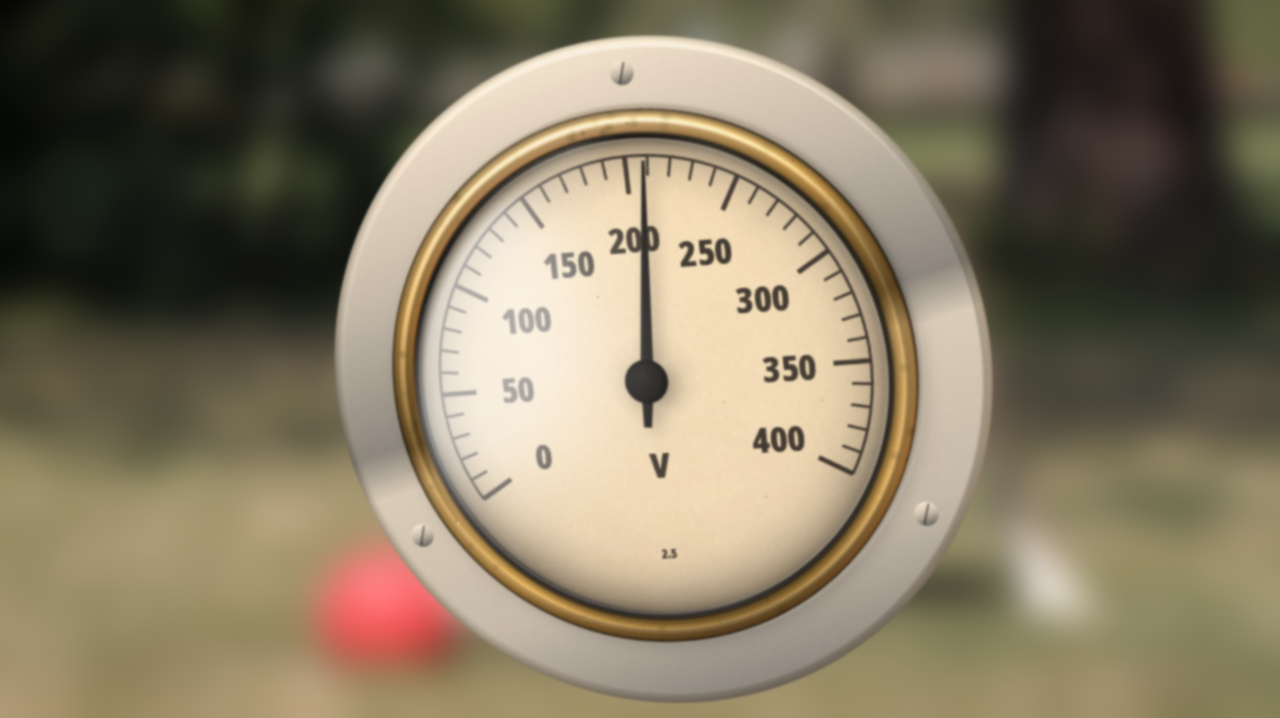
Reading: 210V
